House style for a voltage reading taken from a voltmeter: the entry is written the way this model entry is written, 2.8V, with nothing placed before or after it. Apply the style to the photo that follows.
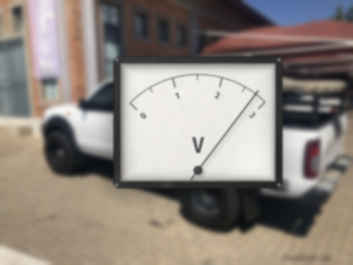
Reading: 2.75V
